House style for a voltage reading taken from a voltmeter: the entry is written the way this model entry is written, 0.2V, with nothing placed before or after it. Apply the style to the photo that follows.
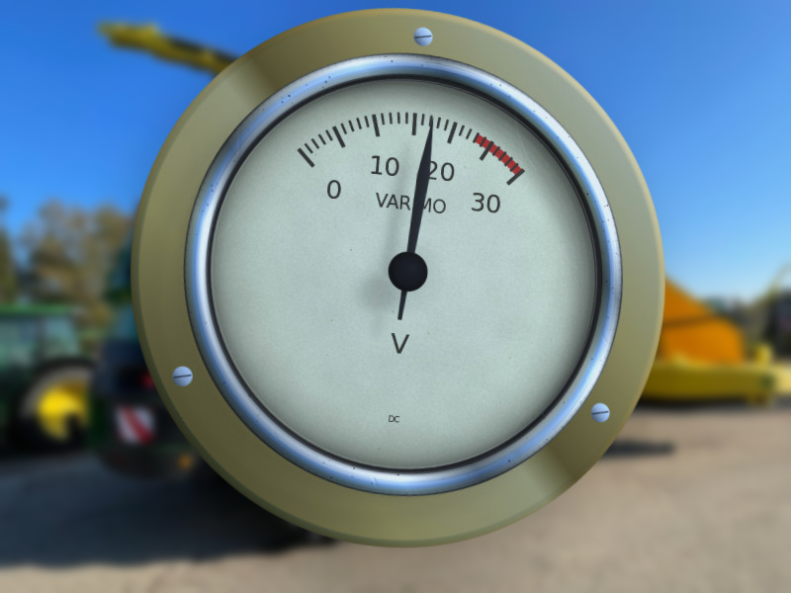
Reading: 17V
